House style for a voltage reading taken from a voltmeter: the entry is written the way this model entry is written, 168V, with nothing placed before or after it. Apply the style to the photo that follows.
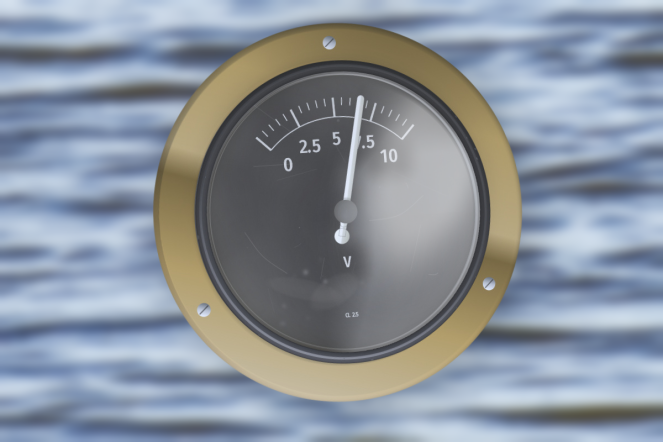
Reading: 6.5V
